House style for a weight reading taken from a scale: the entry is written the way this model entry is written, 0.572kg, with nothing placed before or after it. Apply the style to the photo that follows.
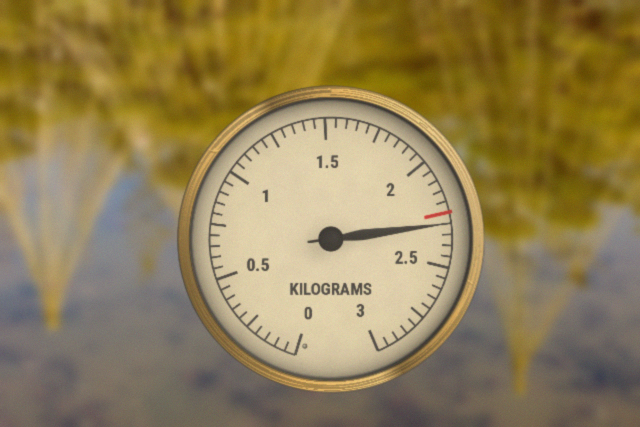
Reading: 2.3kg
